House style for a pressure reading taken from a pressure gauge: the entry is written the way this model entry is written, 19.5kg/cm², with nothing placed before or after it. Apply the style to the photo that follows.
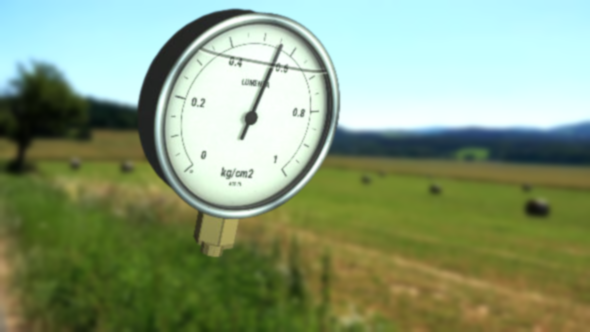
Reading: 0.55kg/cm²
